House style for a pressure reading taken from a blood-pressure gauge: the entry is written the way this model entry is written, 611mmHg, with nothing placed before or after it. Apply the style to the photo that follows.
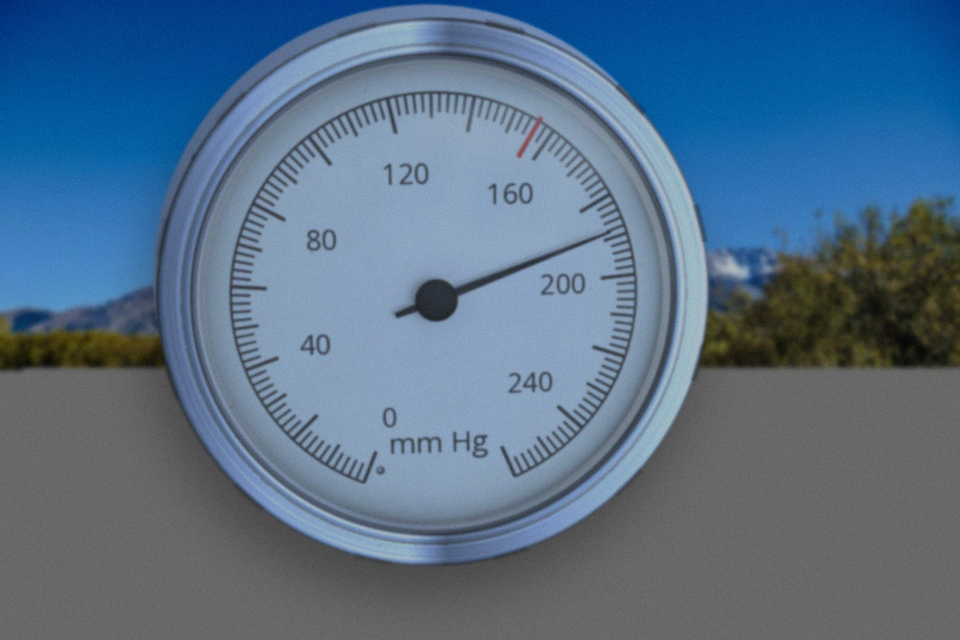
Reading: 188mmHg
